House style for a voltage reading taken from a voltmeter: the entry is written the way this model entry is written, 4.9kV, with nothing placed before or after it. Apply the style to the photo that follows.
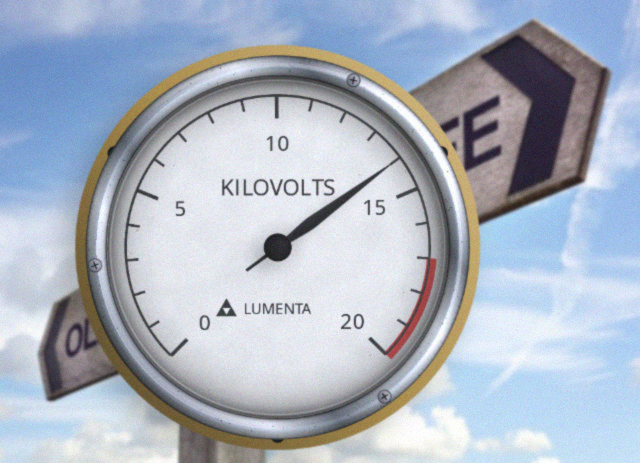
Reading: 14kV
